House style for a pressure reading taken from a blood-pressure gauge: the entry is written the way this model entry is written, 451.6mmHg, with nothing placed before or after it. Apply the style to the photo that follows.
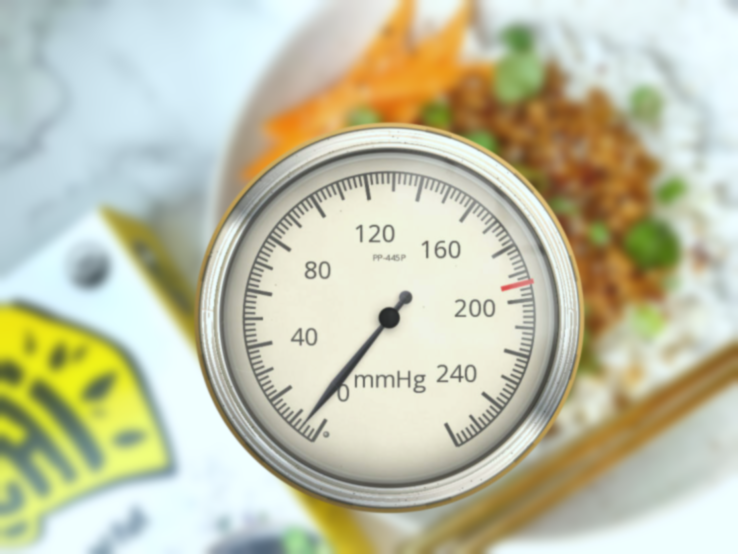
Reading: 6mmHg
